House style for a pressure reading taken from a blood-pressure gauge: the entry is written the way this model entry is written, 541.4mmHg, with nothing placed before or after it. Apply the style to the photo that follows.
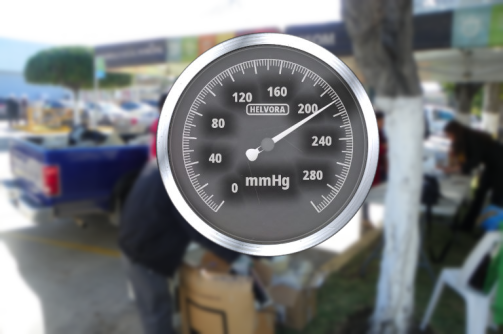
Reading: 210mmHg
